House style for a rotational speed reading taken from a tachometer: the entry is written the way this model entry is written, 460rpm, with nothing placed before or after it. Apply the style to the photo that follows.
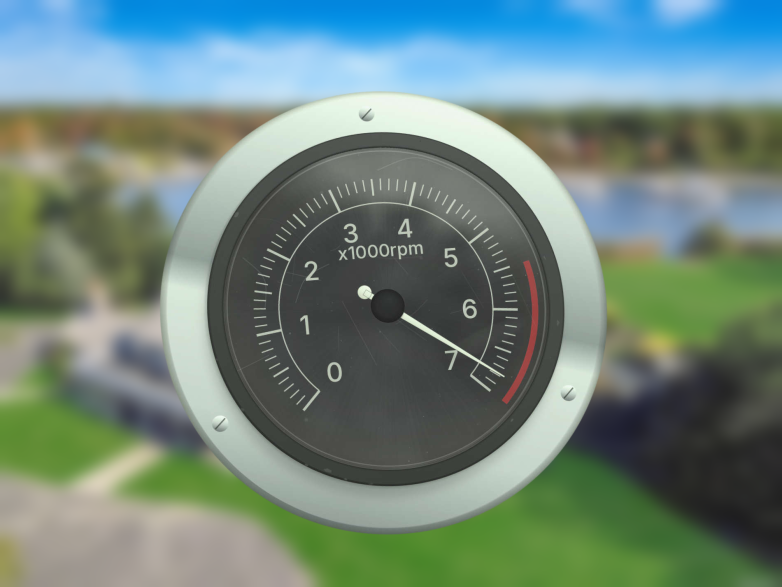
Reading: 6800rpm
